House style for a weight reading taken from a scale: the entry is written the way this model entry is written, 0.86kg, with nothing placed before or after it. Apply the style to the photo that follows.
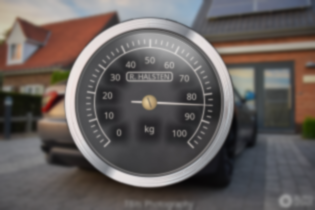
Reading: 84kg
